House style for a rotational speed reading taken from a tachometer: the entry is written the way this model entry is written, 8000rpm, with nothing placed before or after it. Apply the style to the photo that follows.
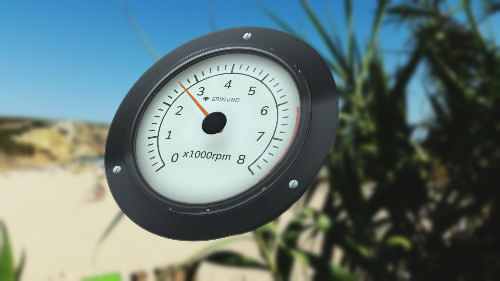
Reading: 2600rpm
